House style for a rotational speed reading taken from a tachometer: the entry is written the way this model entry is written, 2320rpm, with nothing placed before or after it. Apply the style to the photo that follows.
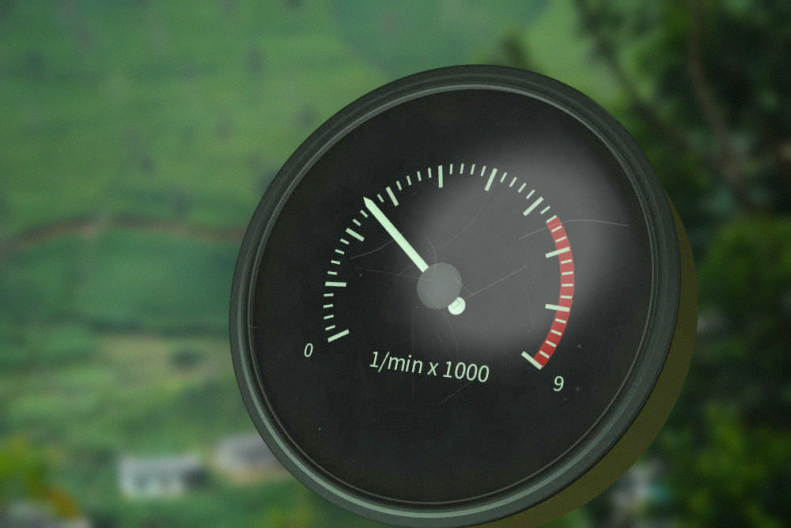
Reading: 2600rpm
